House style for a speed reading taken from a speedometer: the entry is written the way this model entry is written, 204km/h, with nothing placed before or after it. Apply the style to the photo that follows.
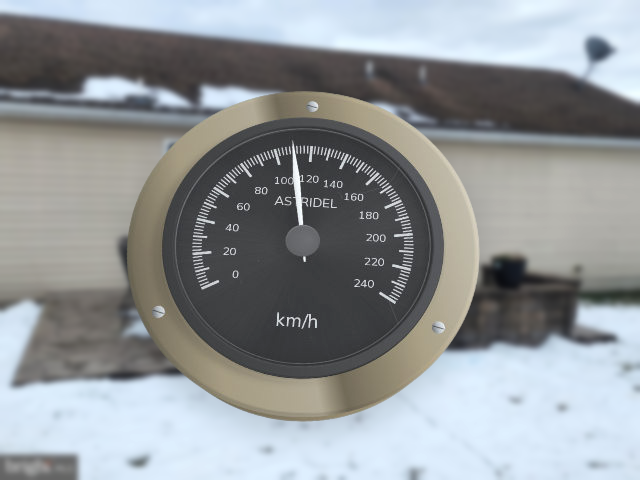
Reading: 110km/h
